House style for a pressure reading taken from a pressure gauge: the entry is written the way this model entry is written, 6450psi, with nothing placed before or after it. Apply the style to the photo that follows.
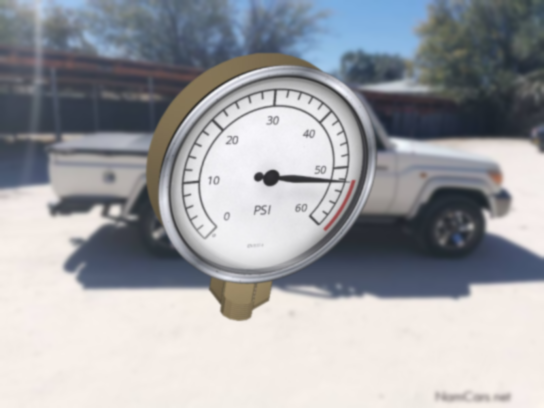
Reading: 52psi
